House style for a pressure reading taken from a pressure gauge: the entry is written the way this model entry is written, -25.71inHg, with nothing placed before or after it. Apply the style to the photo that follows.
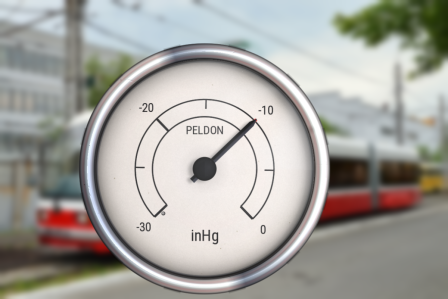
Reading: -10inHg
